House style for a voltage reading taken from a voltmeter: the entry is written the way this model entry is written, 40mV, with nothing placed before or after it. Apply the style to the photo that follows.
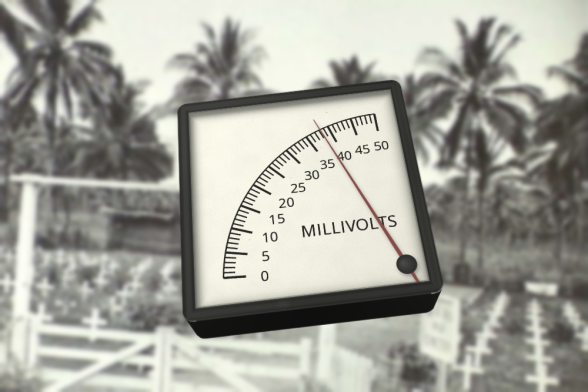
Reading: 38mV
